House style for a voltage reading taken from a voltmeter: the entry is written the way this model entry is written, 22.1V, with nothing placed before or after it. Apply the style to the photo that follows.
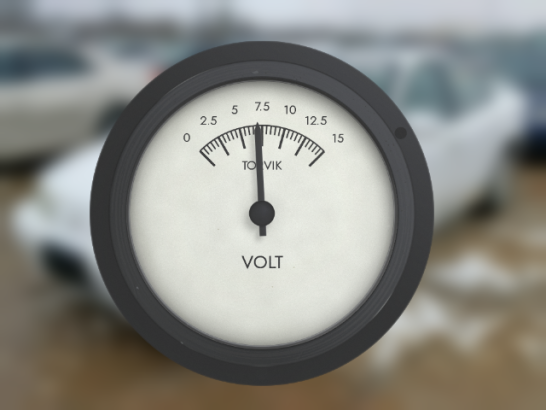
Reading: 7V
